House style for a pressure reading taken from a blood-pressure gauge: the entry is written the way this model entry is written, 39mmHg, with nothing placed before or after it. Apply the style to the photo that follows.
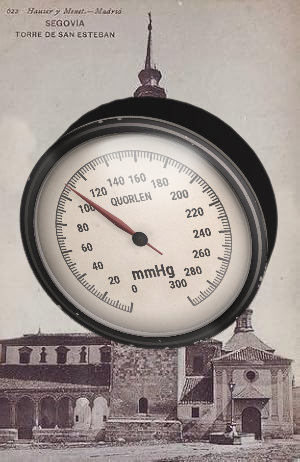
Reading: 110mmHg
